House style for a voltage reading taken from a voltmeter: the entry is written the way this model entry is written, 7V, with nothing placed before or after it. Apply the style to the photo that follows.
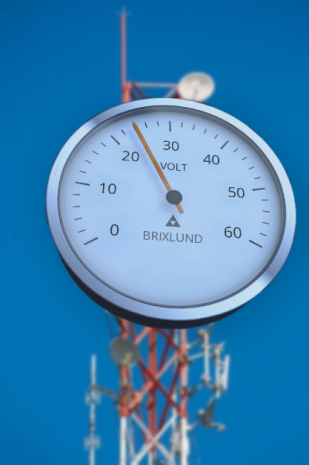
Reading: 24V
